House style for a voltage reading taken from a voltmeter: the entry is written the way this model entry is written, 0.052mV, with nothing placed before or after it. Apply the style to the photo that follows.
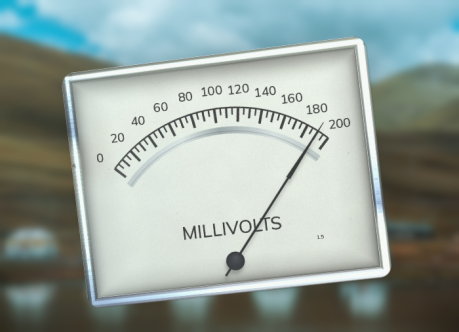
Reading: 190mV
